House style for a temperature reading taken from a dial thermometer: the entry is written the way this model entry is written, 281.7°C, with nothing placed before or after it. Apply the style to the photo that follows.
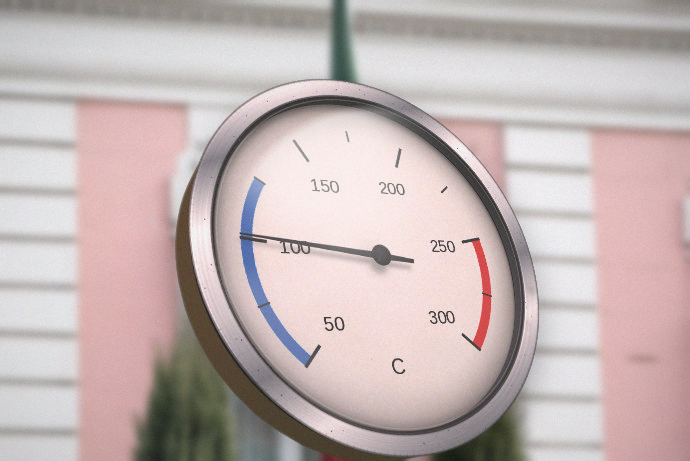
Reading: 100°C
